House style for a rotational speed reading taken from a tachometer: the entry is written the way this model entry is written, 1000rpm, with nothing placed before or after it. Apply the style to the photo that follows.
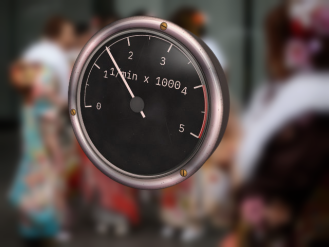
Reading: 1500rpm
